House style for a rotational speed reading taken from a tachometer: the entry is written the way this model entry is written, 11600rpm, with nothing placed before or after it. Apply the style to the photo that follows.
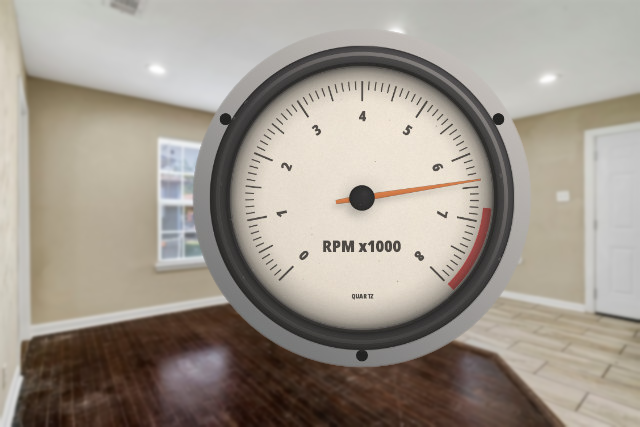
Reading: 6400rpm
